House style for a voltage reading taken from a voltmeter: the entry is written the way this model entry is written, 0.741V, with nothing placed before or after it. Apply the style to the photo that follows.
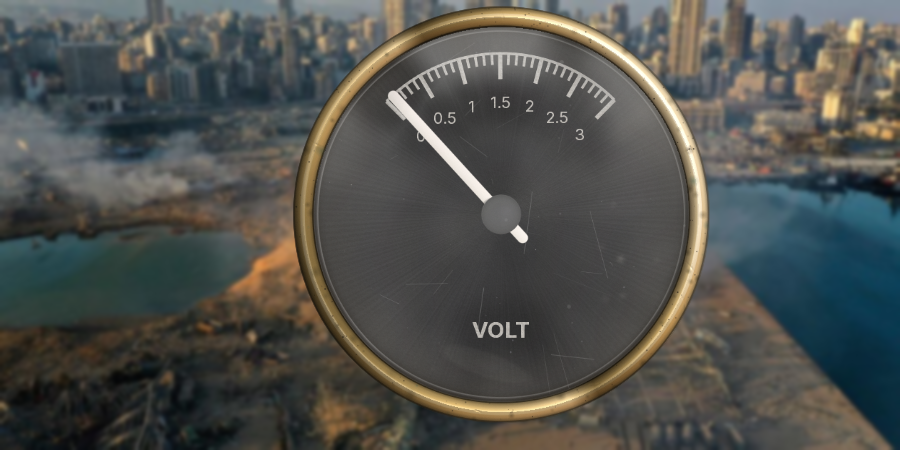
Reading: 0.1V
